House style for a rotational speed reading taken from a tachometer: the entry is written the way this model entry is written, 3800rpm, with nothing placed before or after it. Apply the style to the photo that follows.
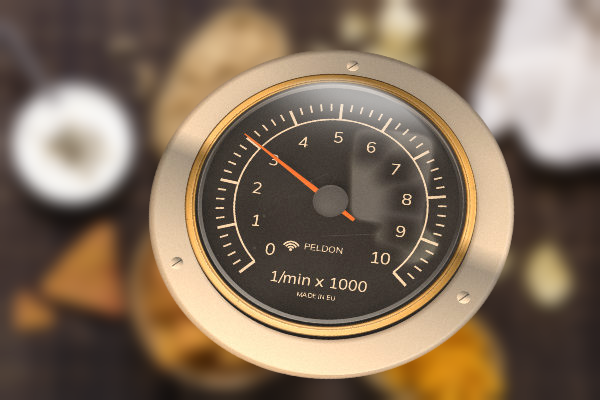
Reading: 3000rpm
